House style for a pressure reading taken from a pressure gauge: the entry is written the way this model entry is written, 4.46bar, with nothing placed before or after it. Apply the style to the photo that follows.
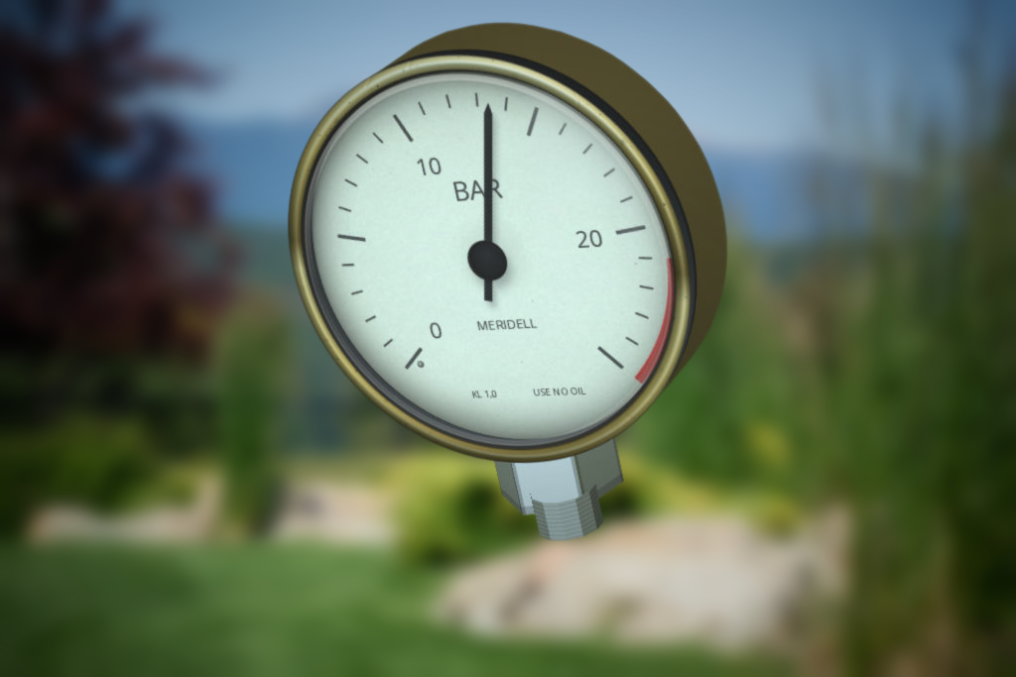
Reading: 13.5bar
